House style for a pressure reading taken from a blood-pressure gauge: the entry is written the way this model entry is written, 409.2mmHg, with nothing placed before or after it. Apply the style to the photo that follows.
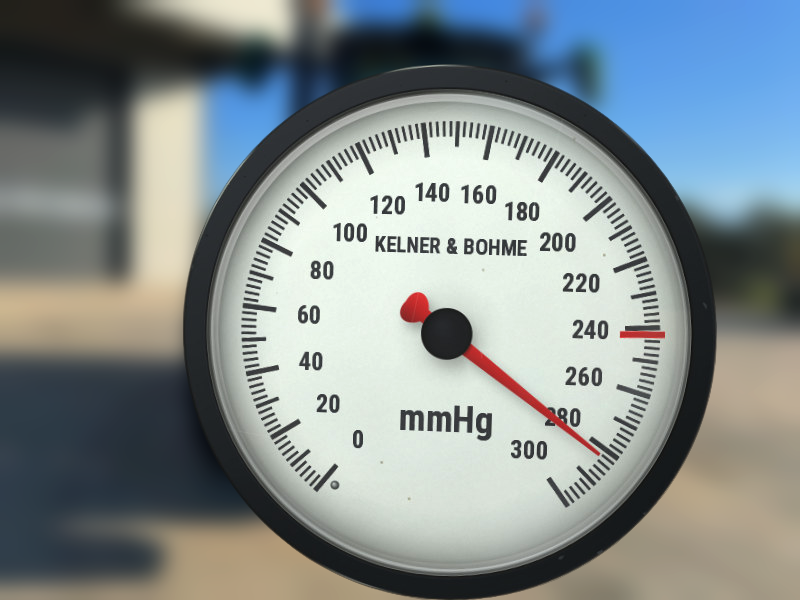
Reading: 282mmHg
